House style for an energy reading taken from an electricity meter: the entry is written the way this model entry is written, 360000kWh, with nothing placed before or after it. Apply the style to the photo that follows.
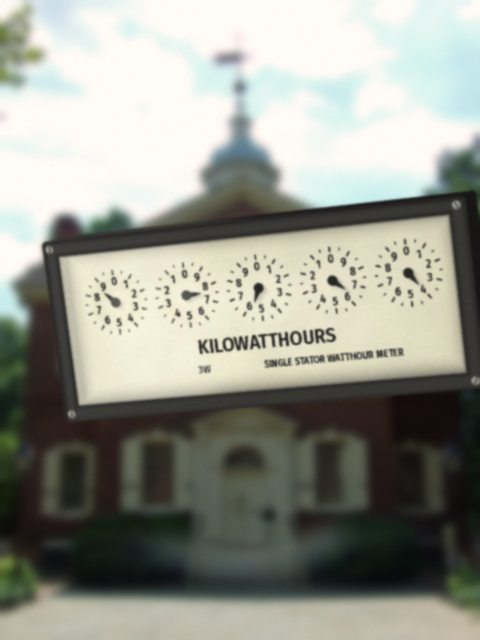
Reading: 87564kWh
